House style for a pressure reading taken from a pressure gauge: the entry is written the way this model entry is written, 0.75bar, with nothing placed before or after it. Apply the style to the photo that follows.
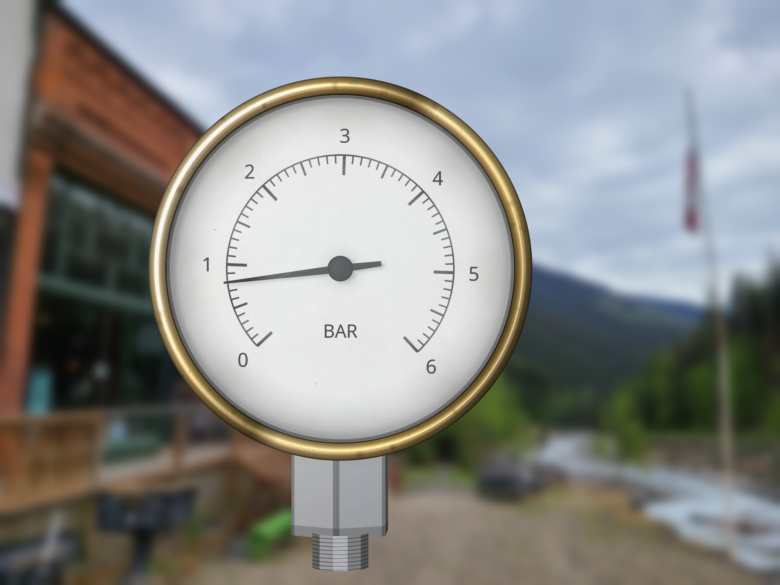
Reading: 0.8bar
